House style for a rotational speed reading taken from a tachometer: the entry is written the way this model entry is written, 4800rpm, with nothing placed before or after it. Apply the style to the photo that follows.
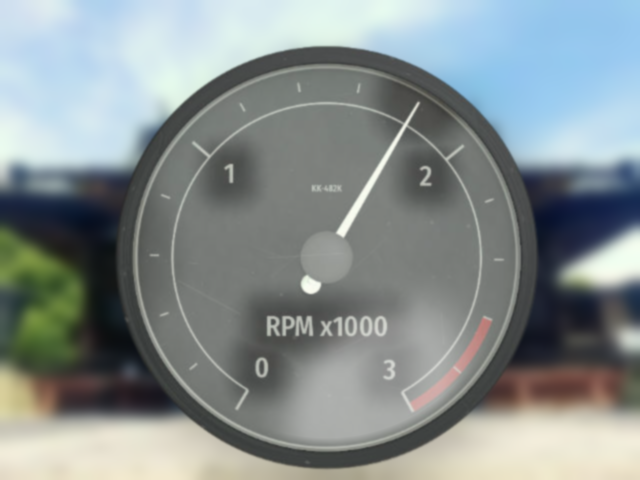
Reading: 1800rpm
